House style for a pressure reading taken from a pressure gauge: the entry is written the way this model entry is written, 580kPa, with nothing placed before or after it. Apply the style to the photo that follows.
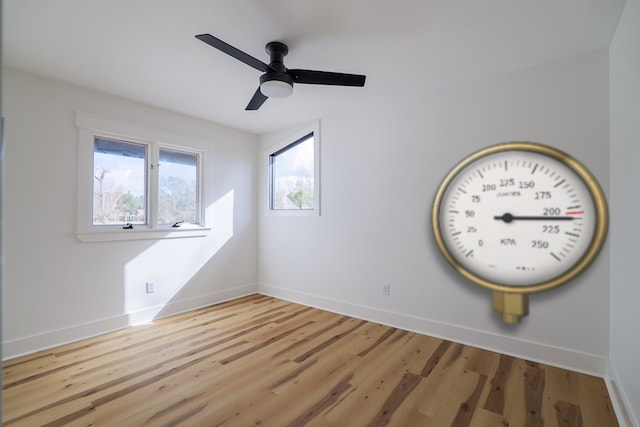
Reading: 210kPa
